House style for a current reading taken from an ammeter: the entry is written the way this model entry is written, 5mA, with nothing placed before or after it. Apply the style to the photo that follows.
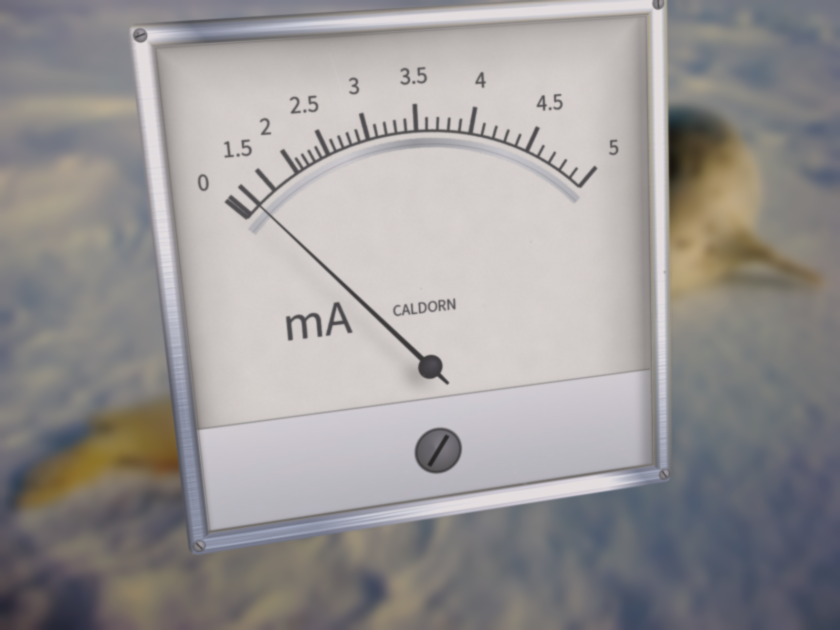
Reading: 1mA
